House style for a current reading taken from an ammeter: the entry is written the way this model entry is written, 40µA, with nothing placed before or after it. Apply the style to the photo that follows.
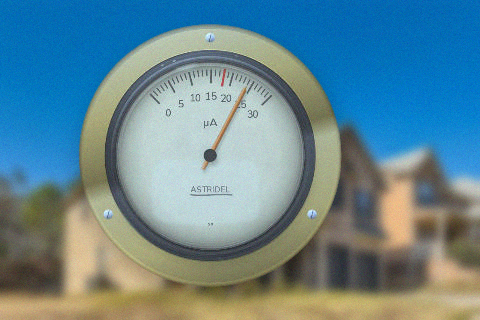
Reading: 24µA
